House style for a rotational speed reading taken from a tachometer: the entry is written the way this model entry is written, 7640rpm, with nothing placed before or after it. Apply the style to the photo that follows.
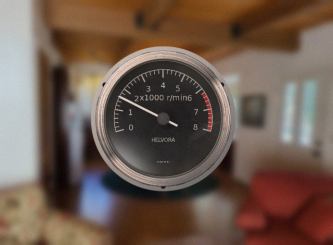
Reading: 1600rpm
